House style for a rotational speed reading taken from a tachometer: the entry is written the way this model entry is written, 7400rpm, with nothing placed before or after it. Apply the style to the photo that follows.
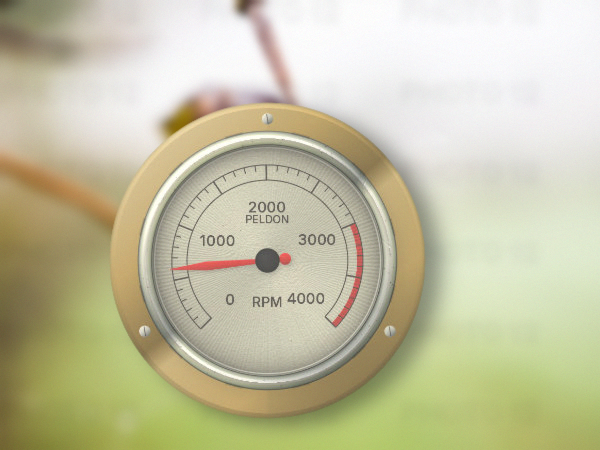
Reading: 600rpm
